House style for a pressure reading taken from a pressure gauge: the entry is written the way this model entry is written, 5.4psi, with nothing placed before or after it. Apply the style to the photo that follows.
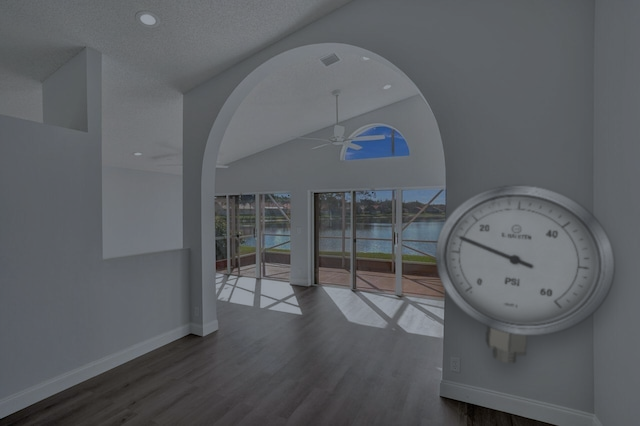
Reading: 14psi
